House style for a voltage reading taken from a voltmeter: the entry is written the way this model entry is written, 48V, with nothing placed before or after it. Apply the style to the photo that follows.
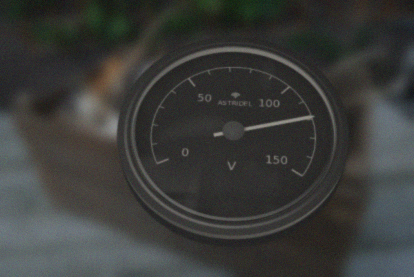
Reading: 120V
